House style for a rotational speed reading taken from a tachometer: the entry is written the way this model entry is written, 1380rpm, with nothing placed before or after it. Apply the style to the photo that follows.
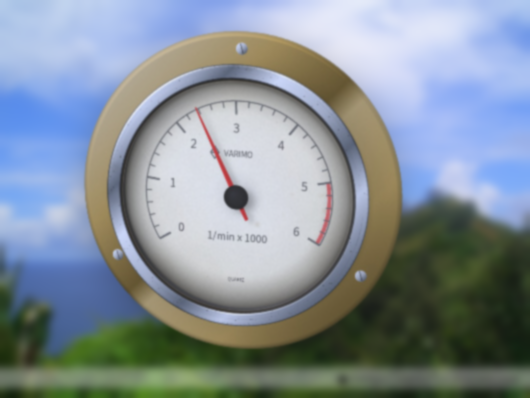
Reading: 2400rpm
